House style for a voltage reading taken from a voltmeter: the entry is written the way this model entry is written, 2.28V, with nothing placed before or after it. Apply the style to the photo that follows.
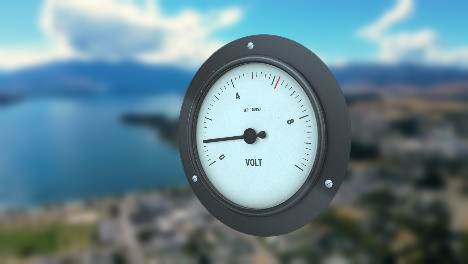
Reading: 1V
